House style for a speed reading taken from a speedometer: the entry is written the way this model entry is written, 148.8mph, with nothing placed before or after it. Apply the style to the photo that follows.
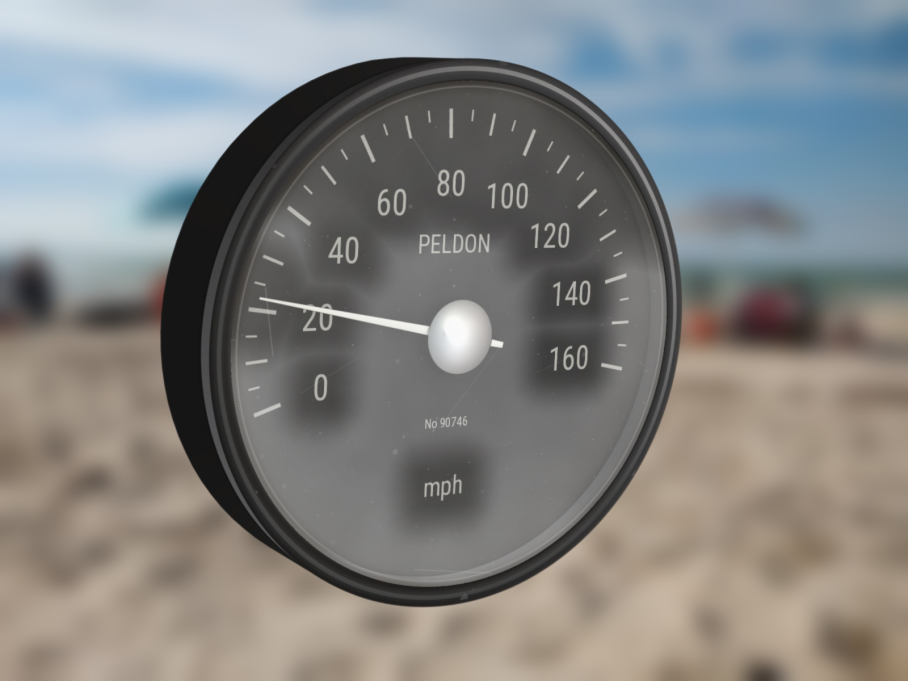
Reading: 22.5mph
